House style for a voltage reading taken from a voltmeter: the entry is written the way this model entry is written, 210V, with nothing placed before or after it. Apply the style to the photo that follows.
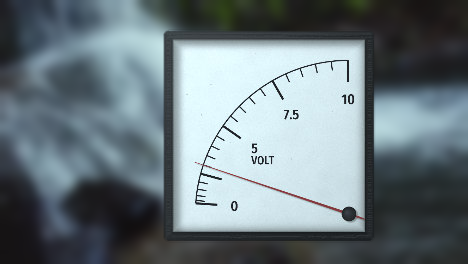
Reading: 3V
